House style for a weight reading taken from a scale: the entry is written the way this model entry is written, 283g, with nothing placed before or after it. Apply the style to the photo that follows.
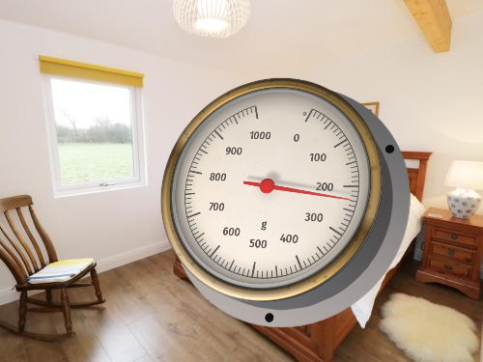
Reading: 230g
